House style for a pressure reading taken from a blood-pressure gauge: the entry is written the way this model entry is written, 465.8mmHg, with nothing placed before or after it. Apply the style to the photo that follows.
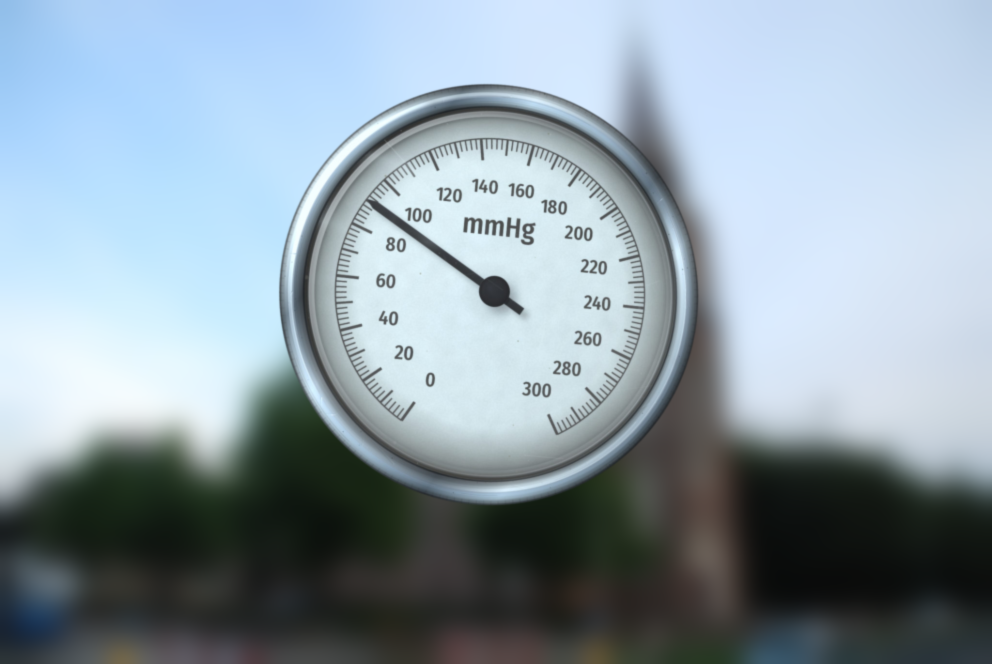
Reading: 90mmHg
